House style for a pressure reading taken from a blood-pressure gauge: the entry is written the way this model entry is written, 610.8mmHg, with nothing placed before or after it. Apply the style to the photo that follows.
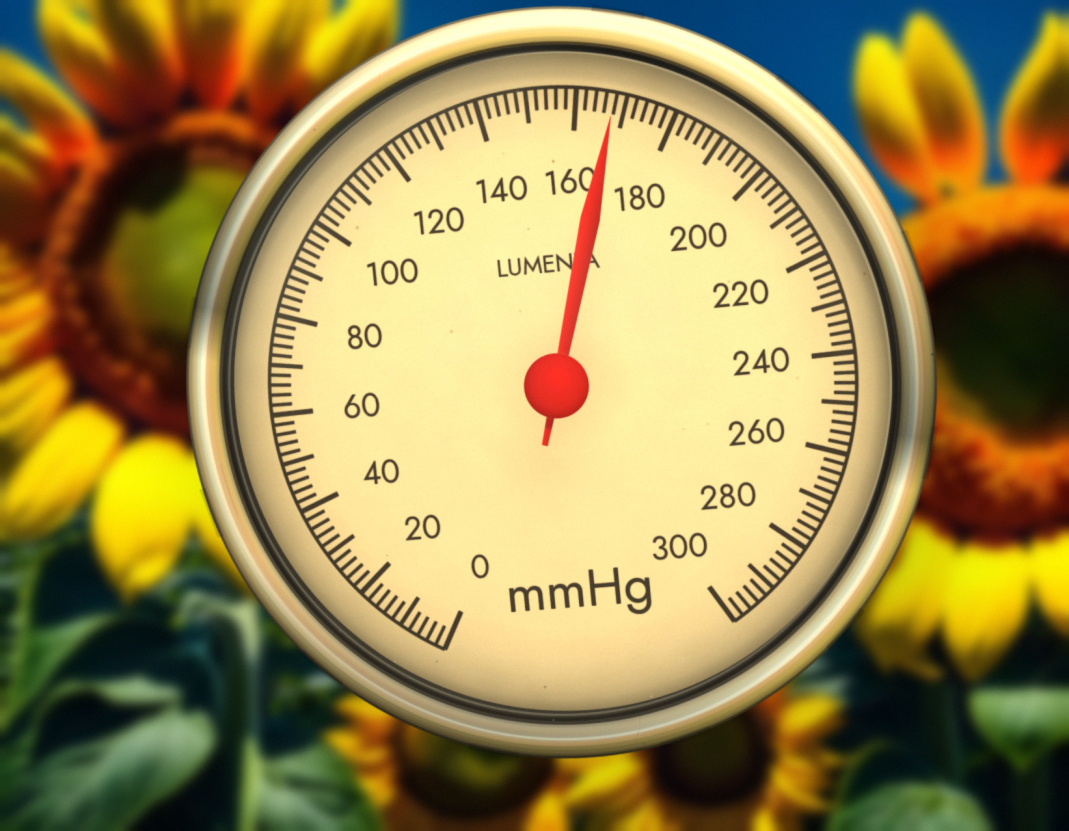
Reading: 168mmHg
